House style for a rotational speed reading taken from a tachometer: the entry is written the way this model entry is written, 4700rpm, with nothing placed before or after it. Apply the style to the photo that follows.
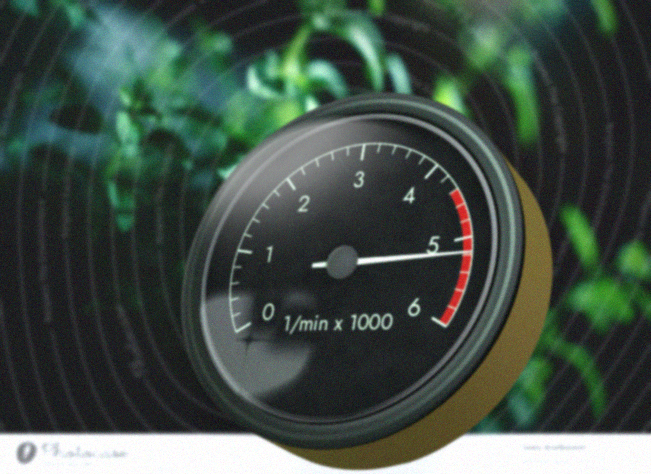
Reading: 5200rpm
